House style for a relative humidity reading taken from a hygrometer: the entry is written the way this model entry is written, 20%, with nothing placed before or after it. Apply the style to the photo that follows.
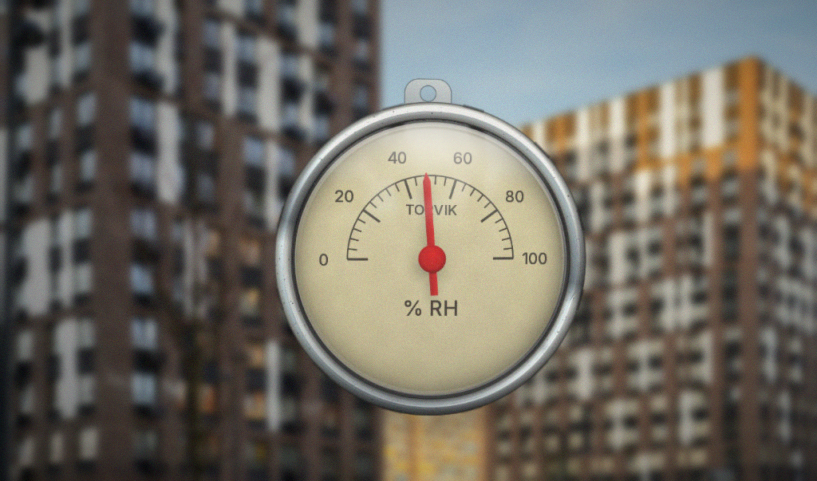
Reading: 48%
